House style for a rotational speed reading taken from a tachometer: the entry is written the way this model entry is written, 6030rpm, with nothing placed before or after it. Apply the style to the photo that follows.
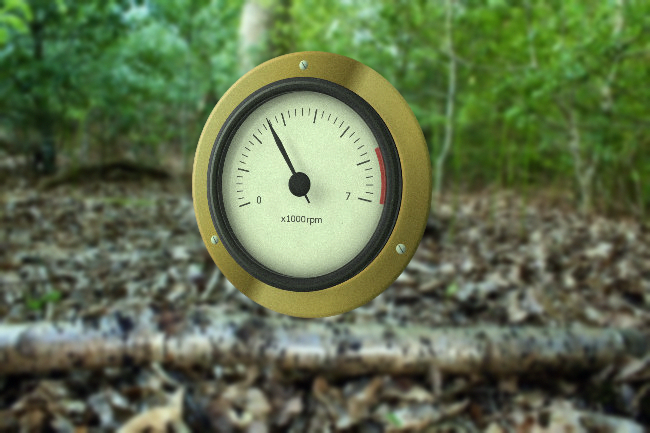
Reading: 2600rpm
